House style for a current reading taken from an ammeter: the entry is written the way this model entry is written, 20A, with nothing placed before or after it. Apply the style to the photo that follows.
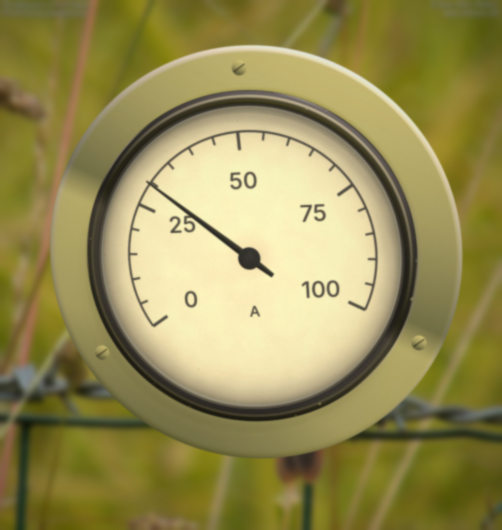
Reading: 30A
